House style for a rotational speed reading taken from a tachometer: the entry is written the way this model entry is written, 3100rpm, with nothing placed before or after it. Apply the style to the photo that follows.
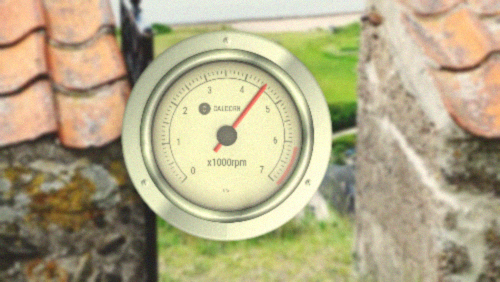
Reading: 4500rpm
